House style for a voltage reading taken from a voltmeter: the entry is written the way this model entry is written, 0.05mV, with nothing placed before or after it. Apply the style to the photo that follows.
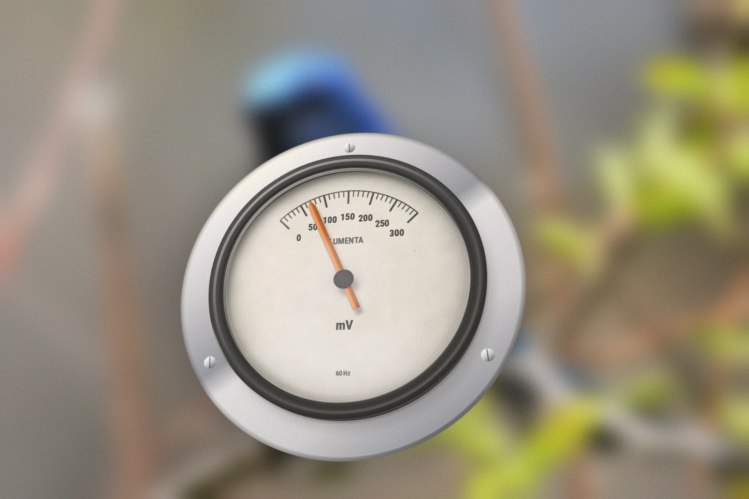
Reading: 70mV
